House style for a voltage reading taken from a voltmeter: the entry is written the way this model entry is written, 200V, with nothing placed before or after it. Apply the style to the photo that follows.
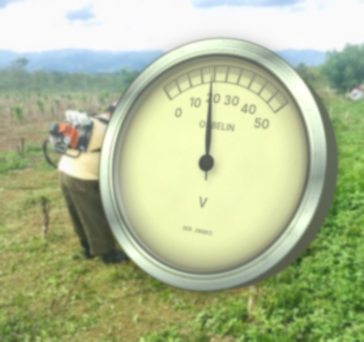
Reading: 20V
